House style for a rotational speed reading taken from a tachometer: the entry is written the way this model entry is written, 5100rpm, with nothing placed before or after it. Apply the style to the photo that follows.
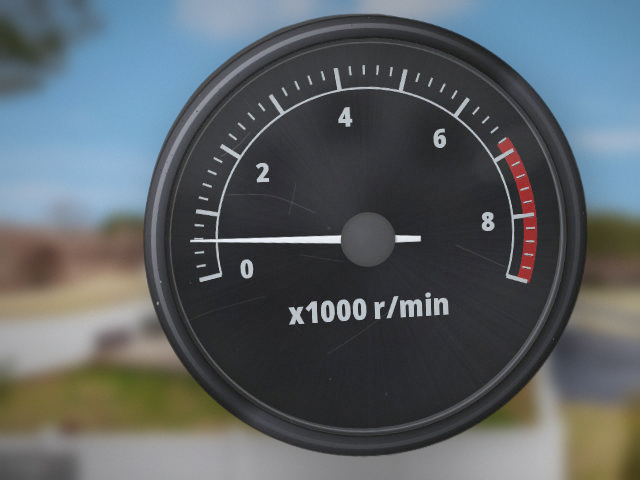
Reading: 600rpm
